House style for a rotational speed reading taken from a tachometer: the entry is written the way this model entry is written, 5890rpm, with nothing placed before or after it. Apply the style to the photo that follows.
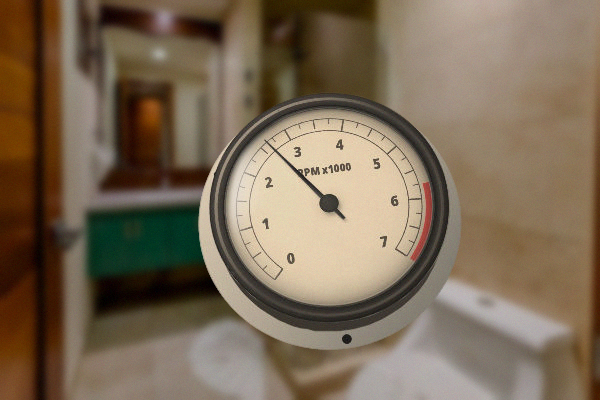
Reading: 2625rpm
